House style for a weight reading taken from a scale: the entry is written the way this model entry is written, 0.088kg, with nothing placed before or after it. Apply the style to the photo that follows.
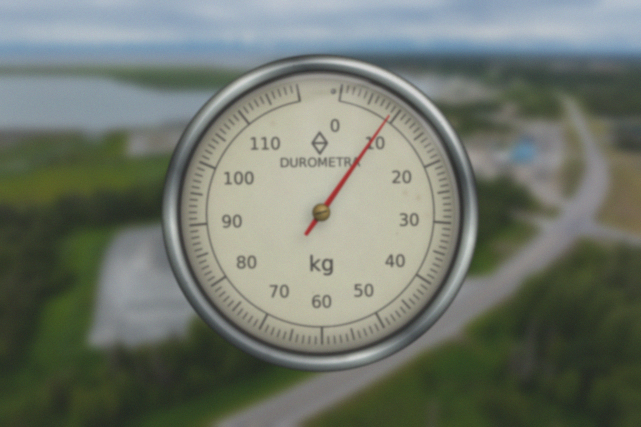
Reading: 9kg
